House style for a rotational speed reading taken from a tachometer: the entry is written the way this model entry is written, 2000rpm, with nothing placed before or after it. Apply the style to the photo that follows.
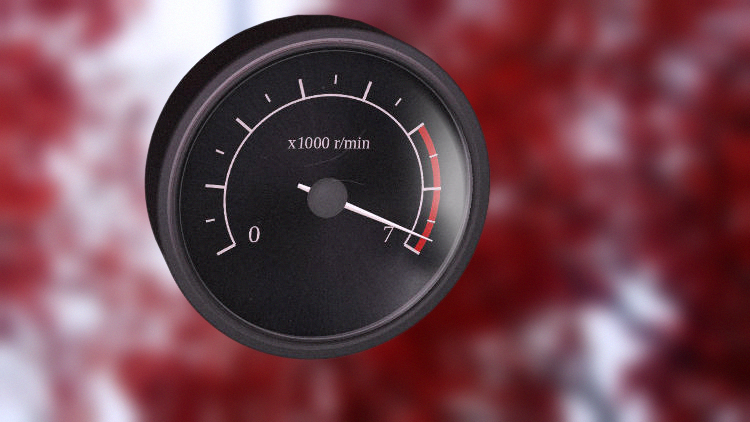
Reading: 6750rpm
